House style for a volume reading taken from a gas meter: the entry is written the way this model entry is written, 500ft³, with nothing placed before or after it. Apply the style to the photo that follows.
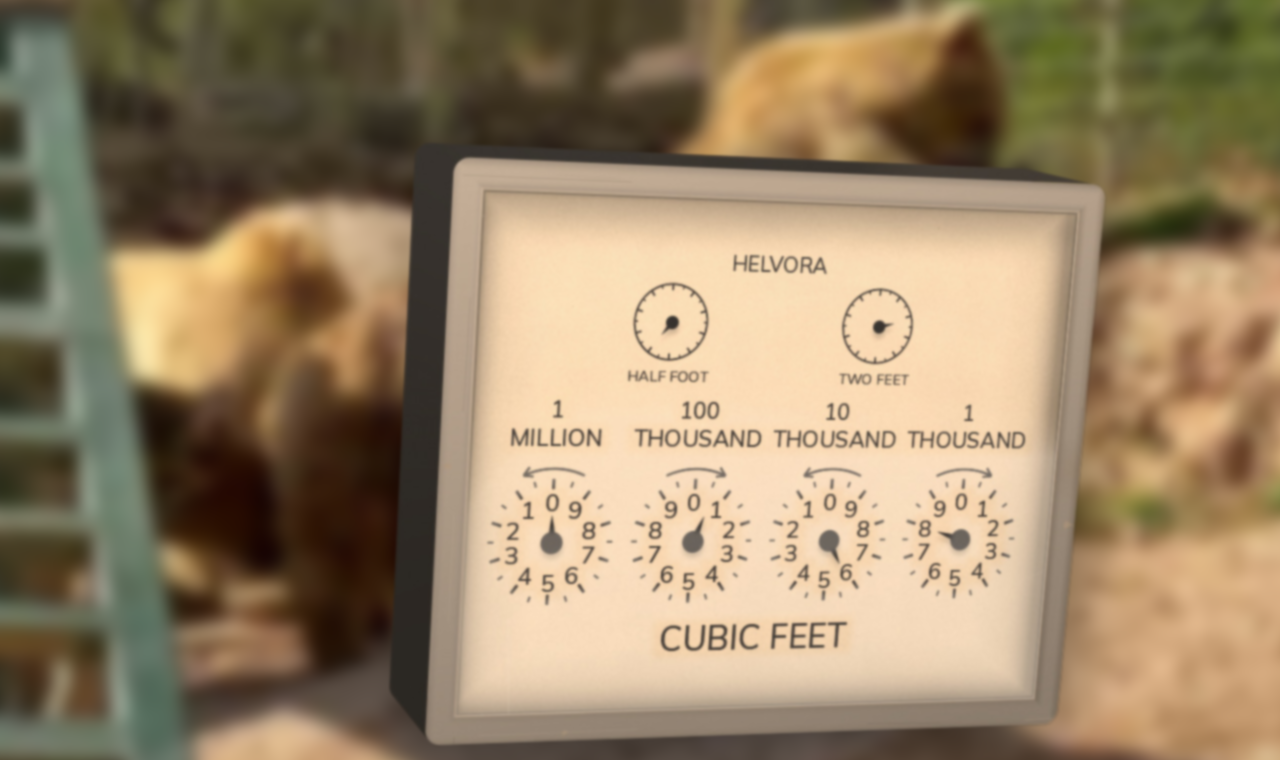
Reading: 5800ft³
